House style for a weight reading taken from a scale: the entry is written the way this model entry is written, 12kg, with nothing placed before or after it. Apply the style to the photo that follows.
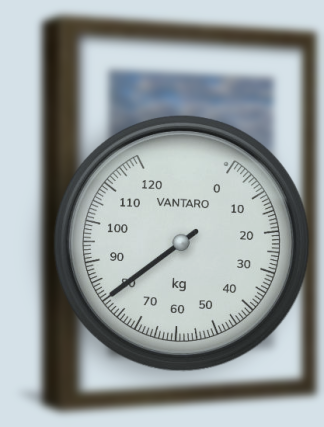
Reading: 80kg
